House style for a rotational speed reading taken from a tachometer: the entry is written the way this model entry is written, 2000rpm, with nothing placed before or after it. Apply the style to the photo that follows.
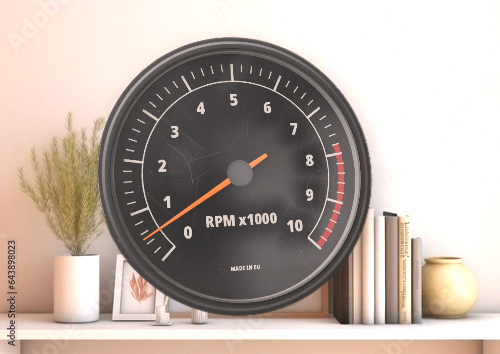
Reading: 500rpm
